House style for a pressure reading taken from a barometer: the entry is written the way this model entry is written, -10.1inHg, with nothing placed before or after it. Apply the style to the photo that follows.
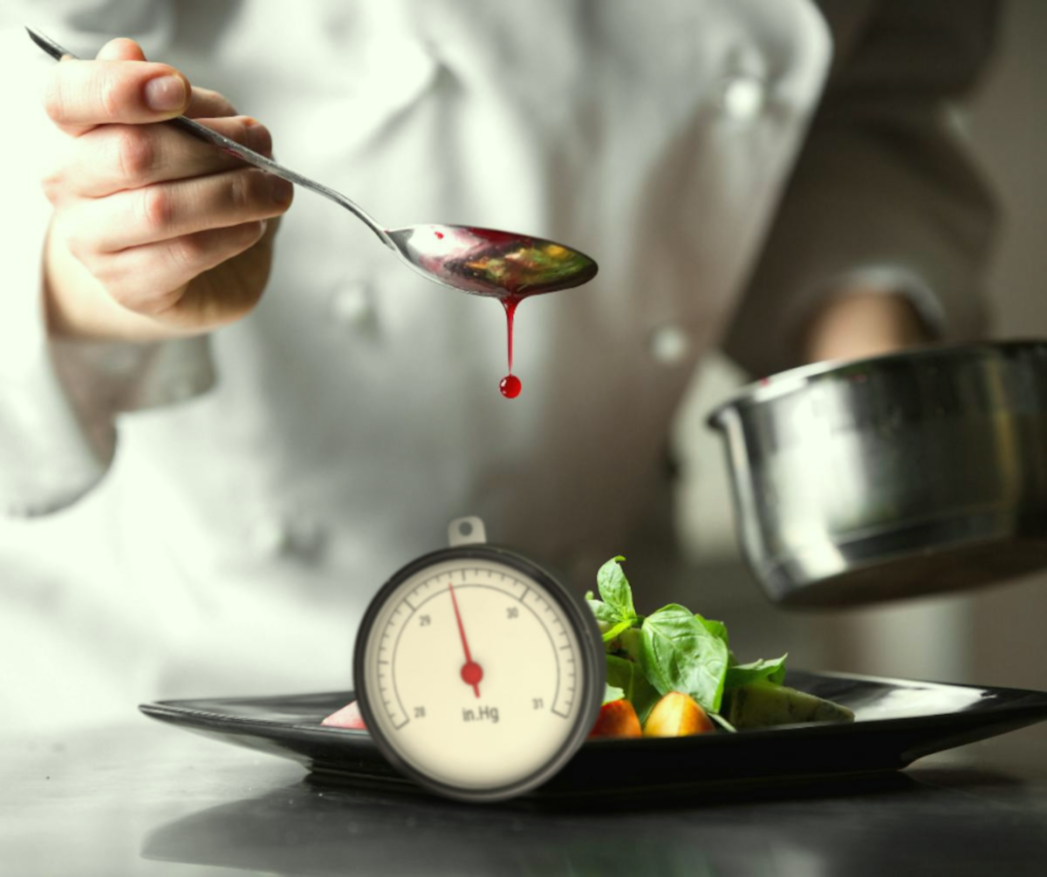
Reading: 29.4inHg
